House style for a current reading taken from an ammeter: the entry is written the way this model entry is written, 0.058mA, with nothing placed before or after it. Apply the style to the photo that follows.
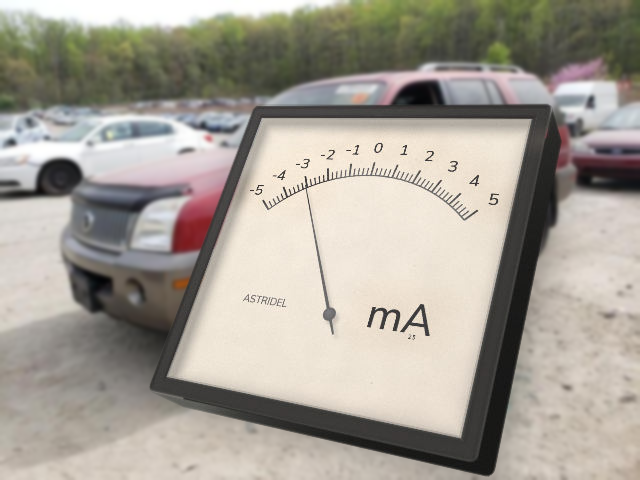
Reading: -3mA
